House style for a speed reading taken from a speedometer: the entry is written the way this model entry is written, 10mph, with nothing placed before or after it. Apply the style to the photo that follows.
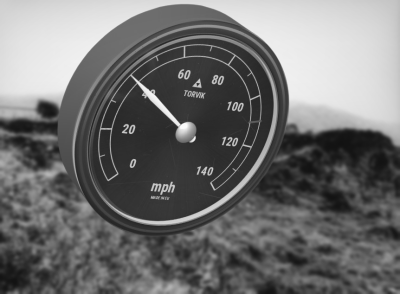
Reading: 40mph
